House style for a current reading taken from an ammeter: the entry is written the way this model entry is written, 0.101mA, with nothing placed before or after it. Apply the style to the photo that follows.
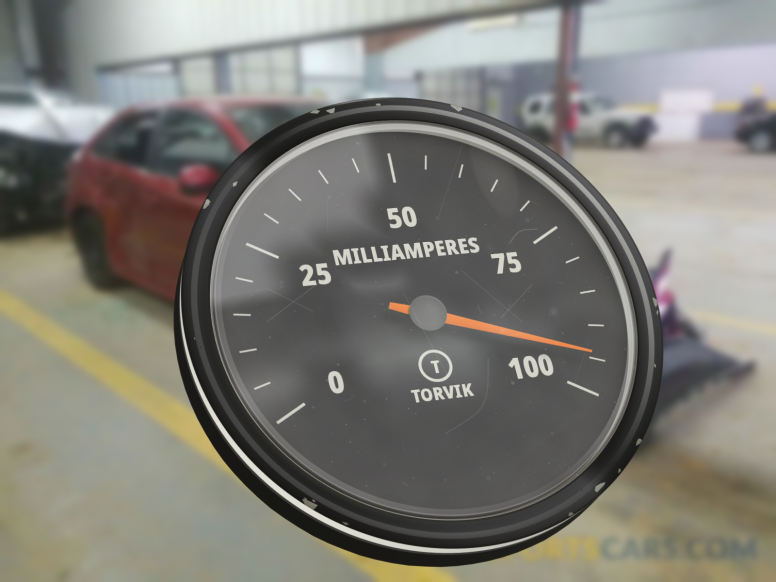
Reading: 95mA
